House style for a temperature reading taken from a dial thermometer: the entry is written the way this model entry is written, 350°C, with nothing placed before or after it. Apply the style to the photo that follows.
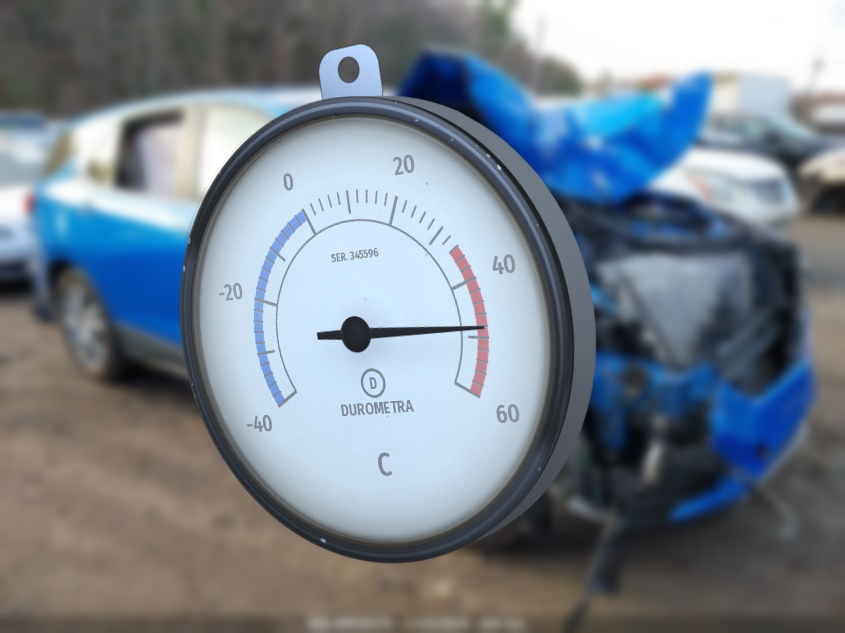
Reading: 48°C
